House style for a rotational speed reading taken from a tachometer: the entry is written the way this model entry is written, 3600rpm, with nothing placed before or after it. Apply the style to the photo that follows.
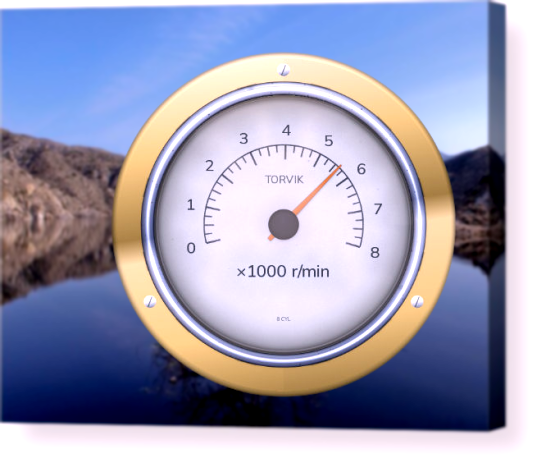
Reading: 5625rpm
